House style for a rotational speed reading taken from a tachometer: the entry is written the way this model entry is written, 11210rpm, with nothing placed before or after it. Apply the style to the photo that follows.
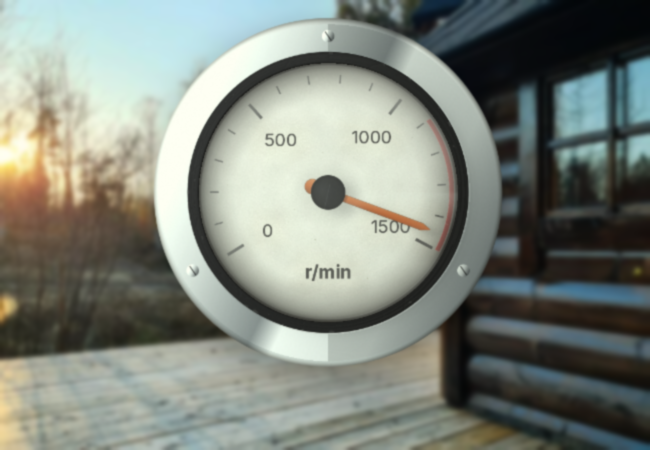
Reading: 1450rpm
